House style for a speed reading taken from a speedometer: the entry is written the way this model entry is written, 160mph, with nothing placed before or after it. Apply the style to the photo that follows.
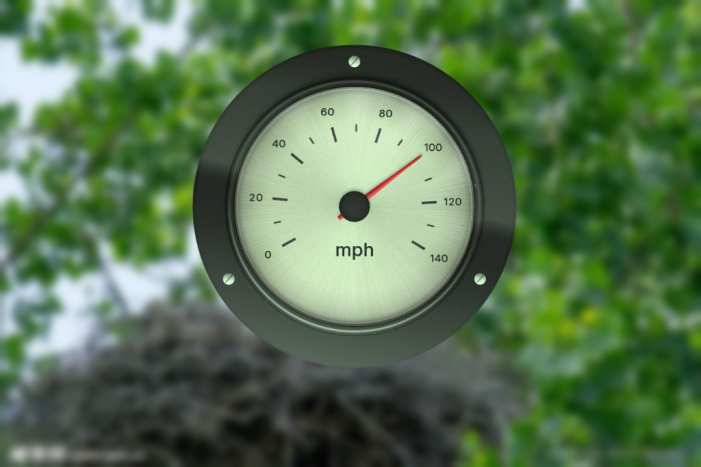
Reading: 100mph
